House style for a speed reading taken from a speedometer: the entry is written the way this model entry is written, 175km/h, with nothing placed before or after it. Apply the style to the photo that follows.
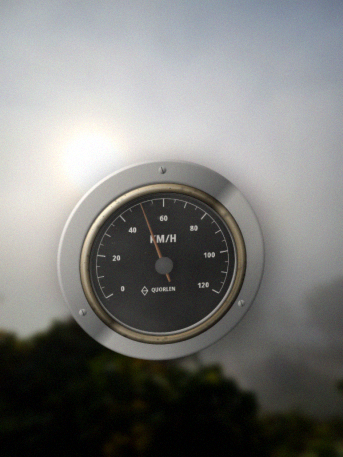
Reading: 50km/h
